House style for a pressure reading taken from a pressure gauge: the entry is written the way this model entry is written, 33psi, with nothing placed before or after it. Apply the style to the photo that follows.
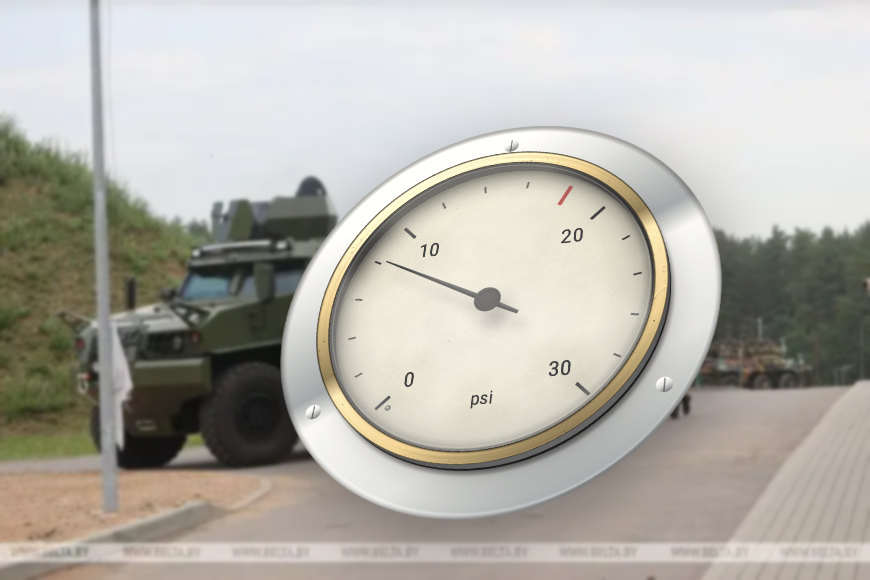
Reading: 8psi
